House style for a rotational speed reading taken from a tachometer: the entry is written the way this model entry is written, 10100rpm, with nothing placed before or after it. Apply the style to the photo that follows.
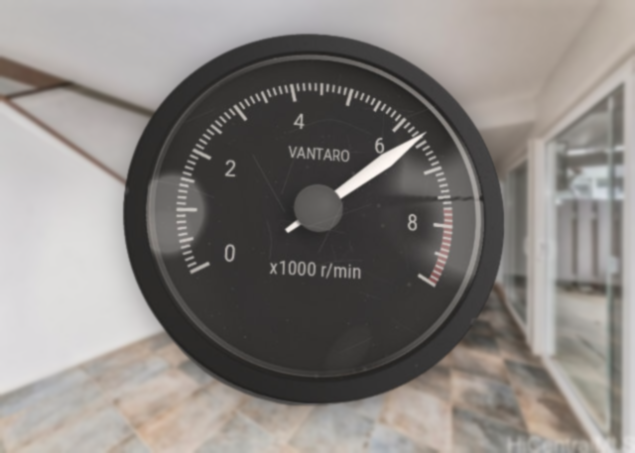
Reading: 6400rpm
